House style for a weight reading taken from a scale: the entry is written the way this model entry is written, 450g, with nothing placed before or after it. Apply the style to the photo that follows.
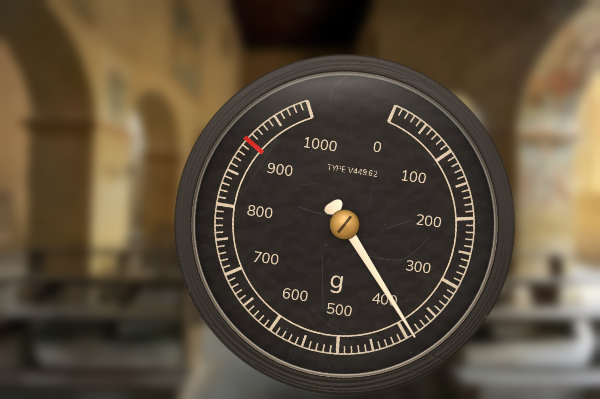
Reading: 390g
